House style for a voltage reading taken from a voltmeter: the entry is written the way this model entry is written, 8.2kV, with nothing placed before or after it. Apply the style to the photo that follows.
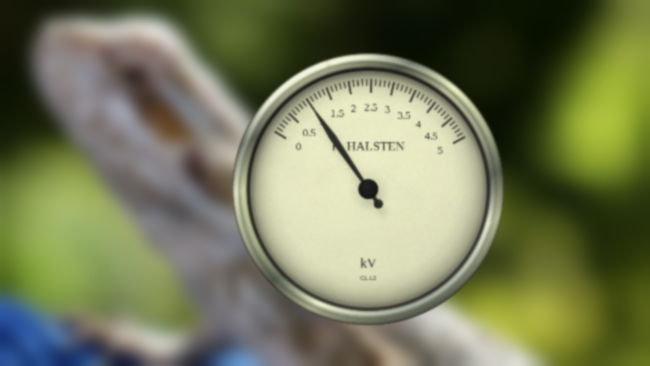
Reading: 1kV
